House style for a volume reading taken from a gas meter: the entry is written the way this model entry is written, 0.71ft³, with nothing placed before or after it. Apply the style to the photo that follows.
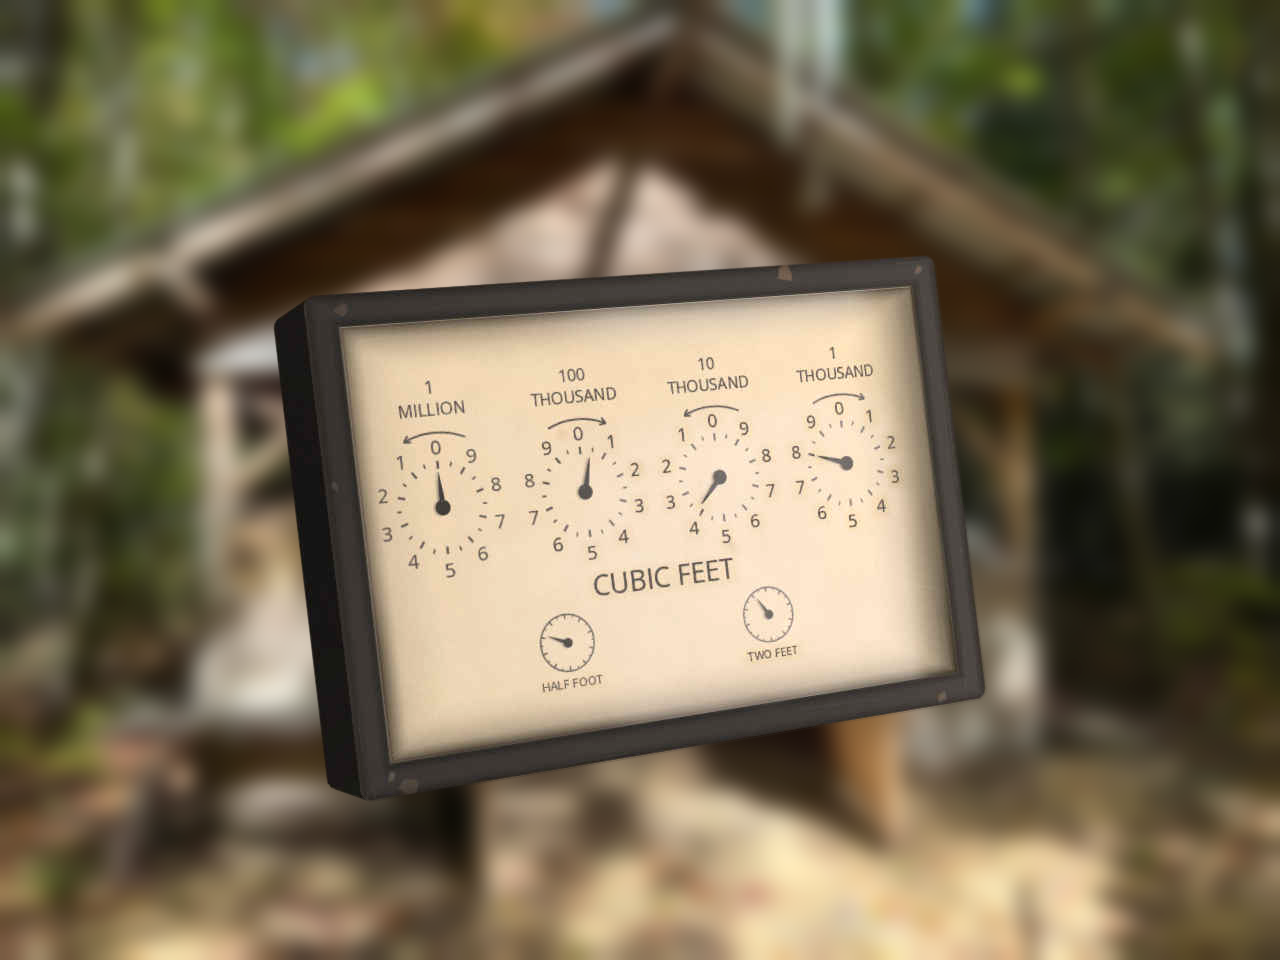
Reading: 3800ft³
